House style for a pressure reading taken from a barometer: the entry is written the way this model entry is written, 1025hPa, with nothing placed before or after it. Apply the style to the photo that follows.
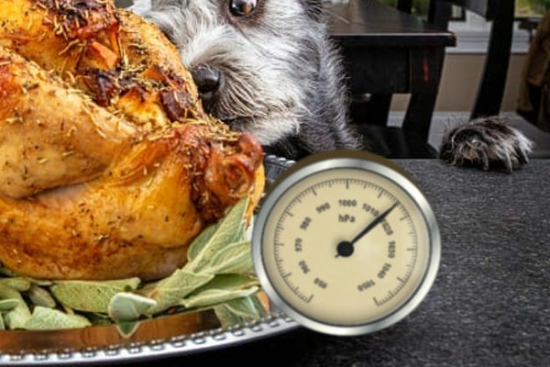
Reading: 1015hPa
